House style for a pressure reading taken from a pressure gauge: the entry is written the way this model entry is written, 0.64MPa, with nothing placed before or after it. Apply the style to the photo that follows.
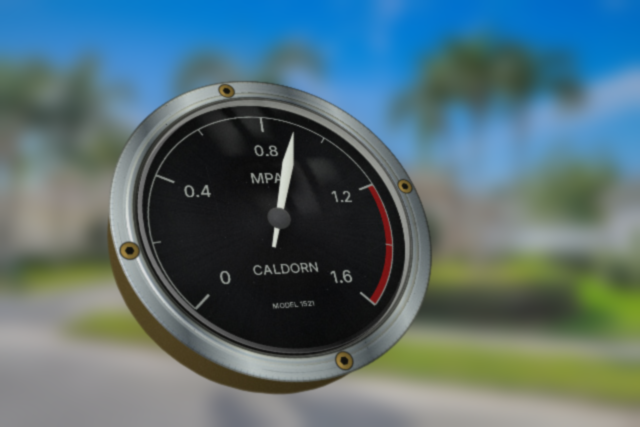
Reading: 0.9MPa
